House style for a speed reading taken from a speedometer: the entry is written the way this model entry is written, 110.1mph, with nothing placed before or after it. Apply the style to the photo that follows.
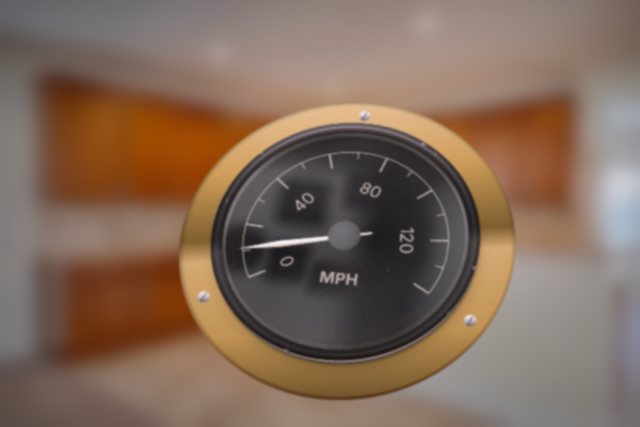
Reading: 10mph
